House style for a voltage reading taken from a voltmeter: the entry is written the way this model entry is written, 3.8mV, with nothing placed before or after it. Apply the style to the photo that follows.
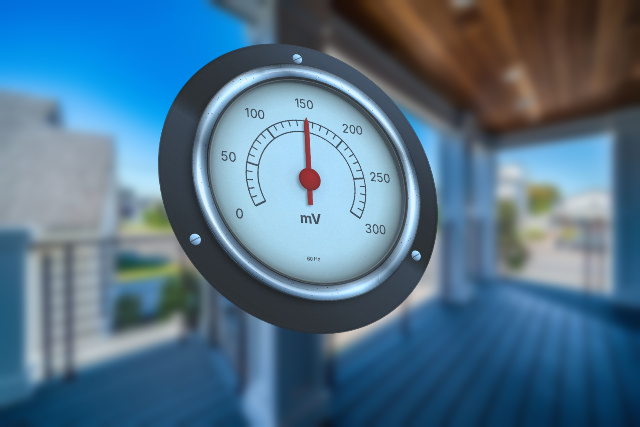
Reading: 150mV
